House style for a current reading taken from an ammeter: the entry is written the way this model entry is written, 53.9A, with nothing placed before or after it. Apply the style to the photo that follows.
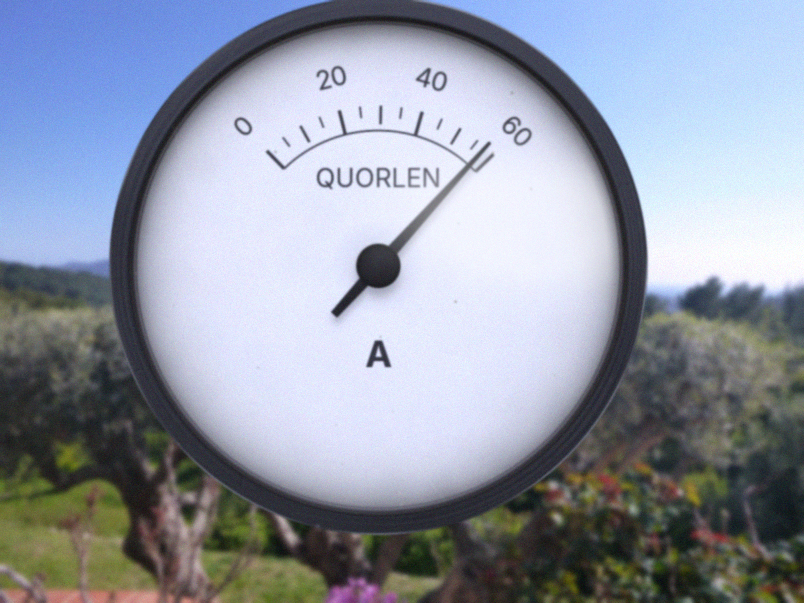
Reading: 57.5A
